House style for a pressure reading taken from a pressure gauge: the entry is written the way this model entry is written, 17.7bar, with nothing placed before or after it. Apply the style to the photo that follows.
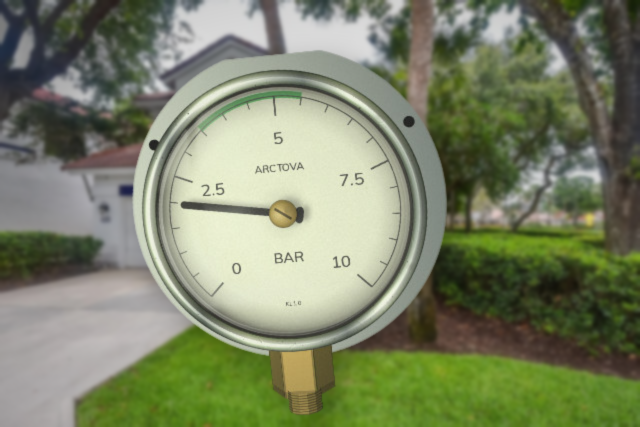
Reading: 2bar
